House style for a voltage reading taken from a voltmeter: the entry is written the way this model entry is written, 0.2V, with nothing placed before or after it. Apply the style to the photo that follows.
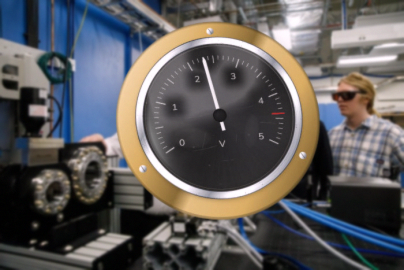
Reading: 2.3V
